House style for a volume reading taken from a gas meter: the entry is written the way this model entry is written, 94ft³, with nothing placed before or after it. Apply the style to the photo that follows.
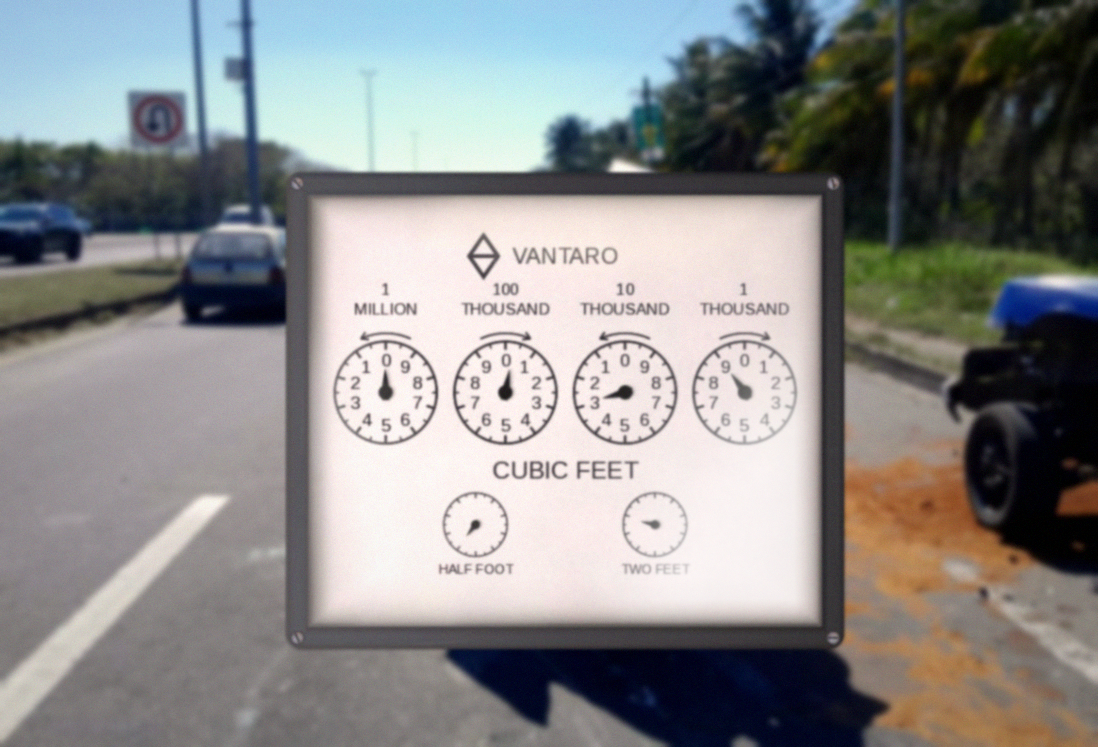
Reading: 2900ft³
